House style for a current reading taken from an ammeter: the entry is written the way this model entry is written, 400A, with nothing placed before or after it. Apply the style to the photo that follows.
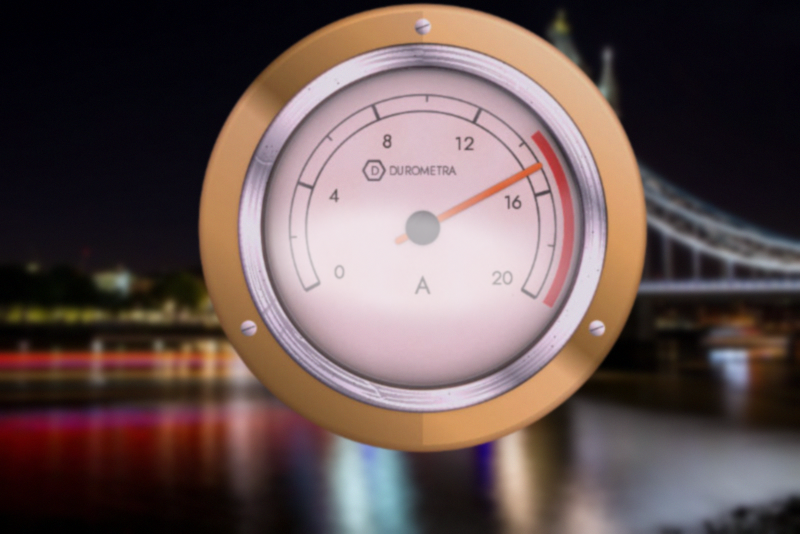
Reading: 15A
